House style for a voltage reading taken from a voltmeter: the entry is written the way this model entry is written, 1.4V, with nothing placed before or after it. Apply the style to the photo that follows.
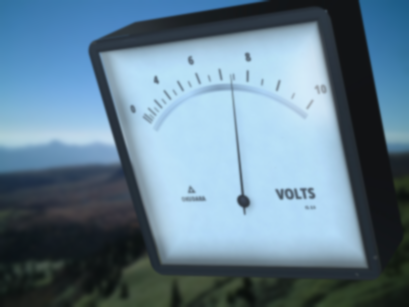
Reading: 7.5V
